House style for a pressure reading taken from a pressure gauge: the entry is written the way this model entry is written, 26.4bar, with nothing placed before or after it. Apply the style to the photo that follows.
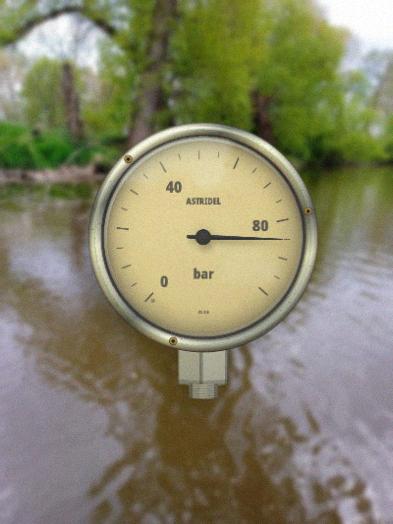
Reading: 85bar
